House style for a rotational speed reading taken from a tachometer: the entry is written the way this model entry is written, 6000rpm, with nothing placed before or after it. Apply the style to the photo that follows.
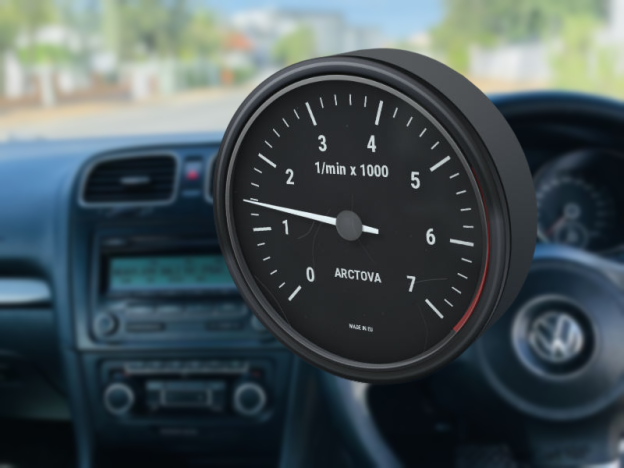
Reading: 1400rpm
